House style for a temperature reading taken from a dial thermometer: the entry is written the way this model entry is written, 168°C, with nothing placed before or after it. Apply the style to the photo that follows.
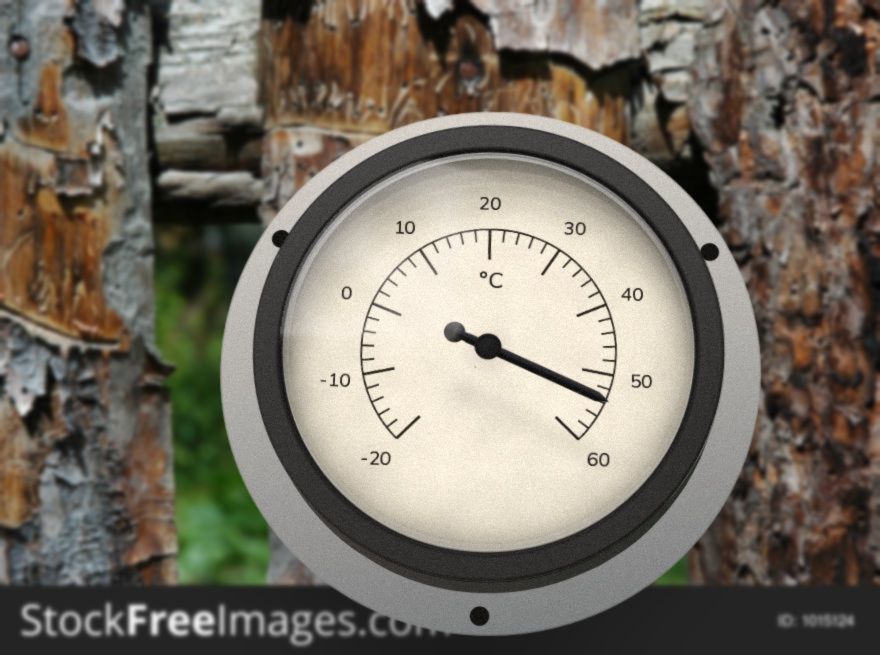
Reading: 54°C
